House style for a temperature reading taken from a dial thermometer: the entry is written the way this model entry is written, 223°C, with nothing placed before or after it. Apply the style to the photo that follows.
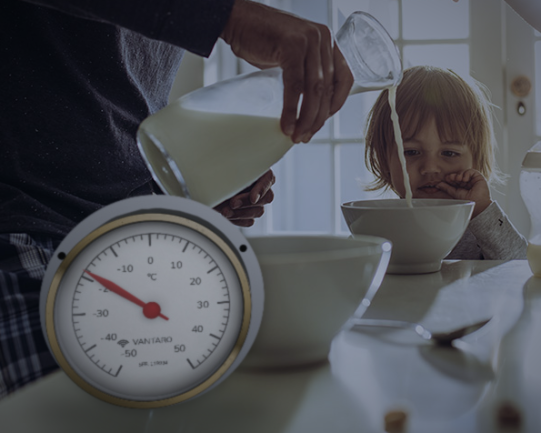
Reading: -18°C
